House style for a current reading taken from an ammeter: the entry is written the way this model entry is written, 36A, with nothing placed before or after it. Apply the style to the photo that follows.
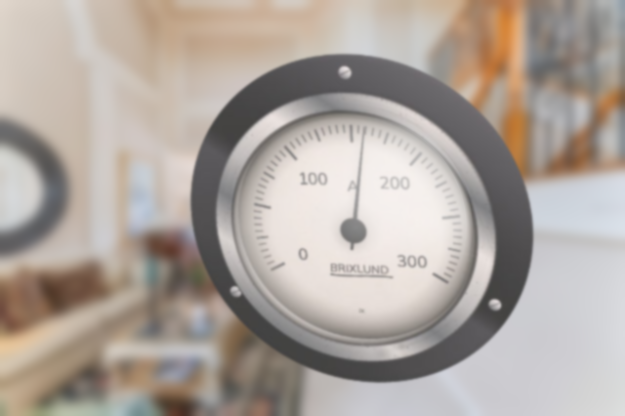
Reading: 160A
